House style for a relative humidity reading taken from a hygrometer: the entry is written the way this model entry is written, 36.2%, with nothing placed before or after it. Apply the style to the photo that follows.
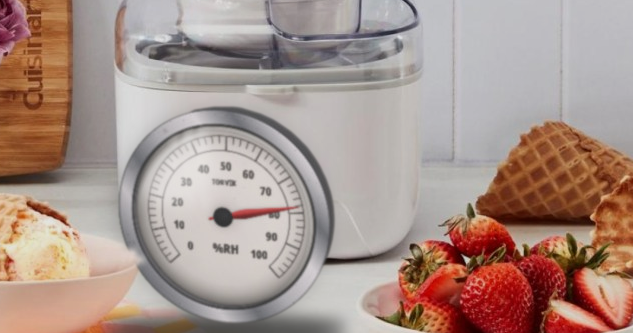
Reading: 78%
